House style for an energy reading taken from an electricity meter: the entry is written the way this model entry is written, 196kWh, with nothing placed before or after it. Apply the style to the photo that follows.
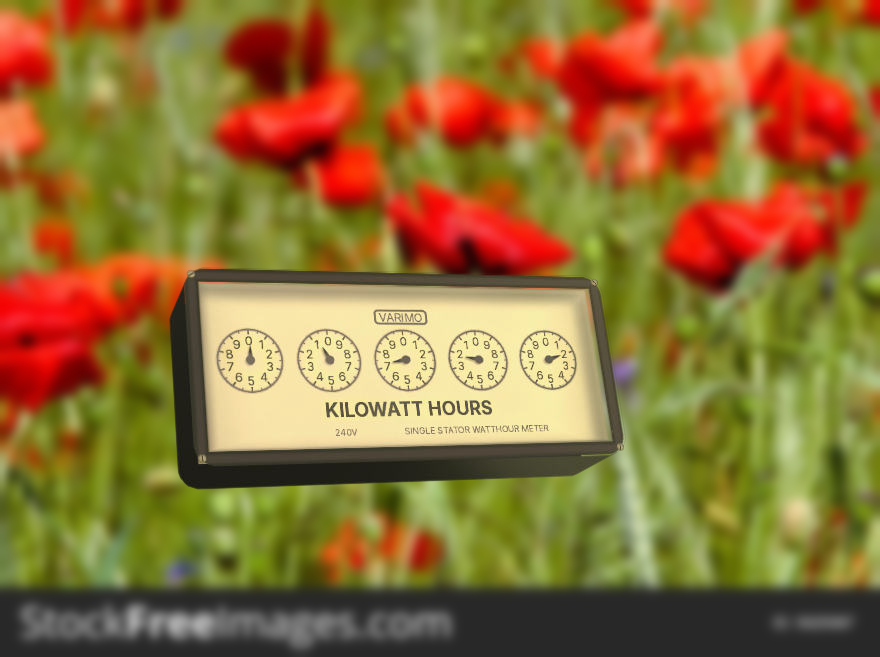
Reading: 722kWh
